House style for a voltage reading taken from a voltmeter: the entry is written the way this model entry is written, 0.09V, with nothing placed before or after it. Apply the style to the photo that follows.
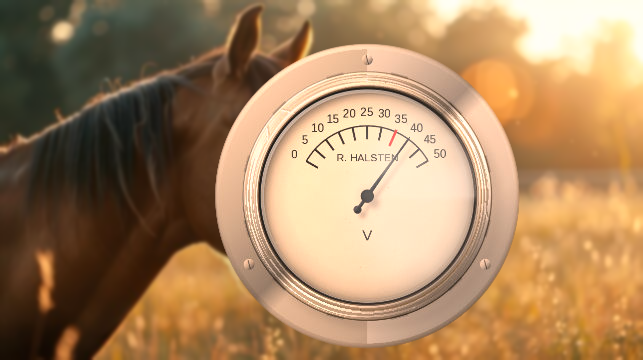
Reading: 40V
